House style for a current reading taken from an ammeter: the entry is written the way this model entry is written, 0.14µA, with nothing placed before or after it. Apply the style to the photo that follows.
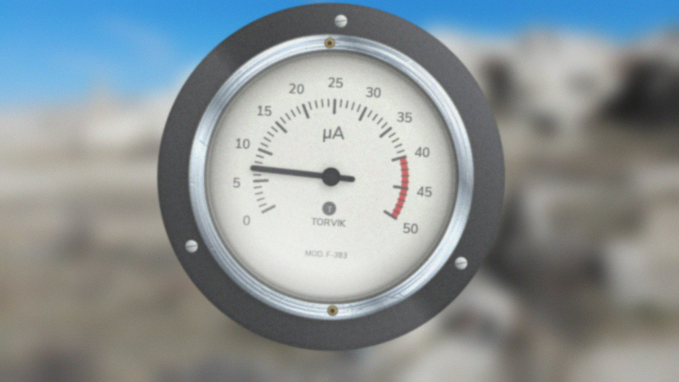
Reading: 7µA
